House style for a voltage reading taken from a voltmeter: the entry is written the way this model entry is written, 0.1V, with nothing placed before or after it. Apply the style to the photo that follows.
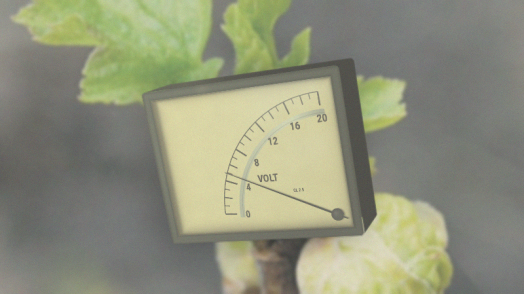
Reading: 5V
